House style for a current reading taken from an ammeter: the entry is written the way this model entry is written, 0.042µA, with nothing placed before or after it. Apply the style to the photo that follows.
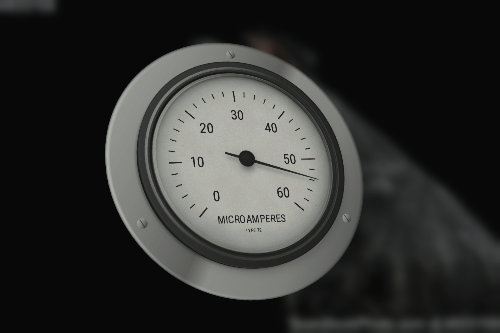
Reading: 54µA
